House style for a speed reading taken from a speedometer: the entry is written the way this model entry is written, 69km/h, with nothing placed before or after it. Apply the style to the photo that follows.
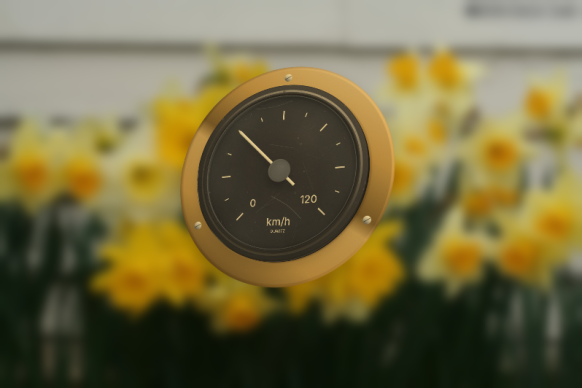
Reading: 40km/h
